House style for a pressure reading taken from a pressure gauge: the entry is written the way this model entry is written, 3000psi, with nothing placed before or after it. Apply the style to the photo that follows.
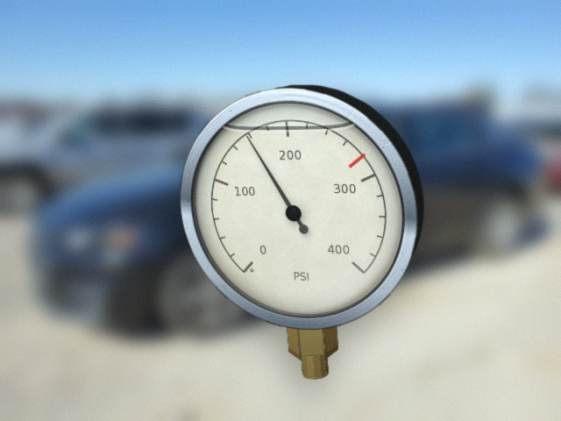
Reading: 160psi
